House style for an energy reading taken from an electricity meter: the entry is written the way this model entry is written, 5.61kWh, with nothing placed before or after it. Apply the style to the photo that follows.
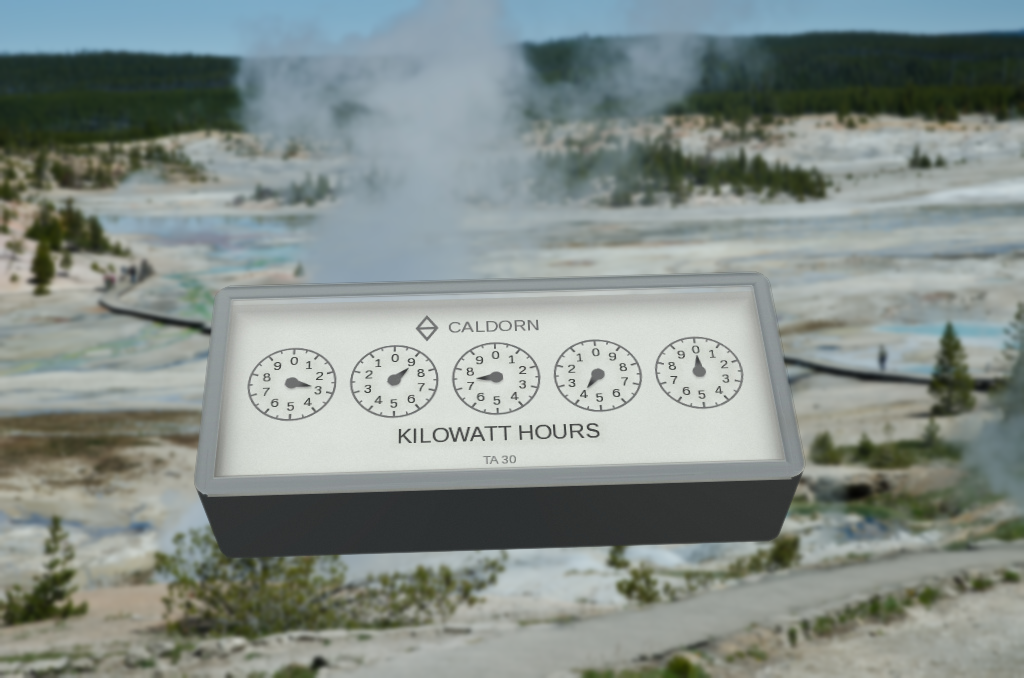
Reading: 28740kWh
